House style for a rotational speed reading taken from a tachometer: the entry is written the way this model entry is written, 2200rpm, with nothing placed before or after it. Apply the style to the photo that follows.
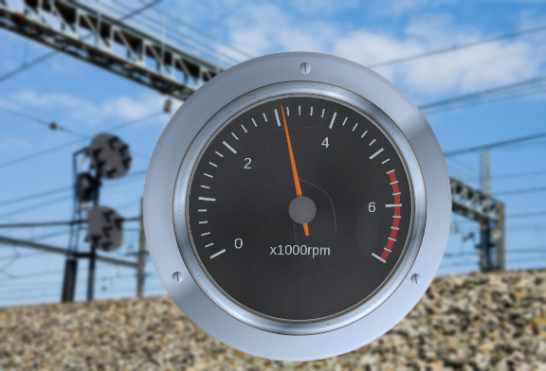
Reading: 3100rpm
